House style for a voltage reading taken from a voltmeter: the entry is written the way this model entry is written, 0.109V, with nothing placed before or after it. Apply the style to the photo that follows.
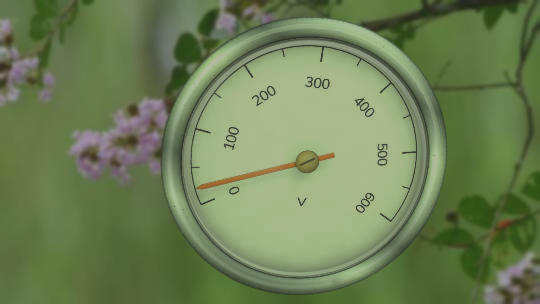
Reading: 25V
